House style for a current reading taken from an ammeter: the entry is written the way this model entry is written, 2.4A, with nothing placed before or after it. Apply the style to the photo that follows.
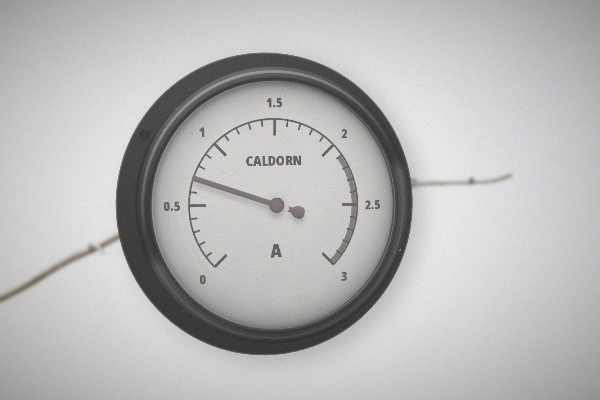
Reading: 0.7A
